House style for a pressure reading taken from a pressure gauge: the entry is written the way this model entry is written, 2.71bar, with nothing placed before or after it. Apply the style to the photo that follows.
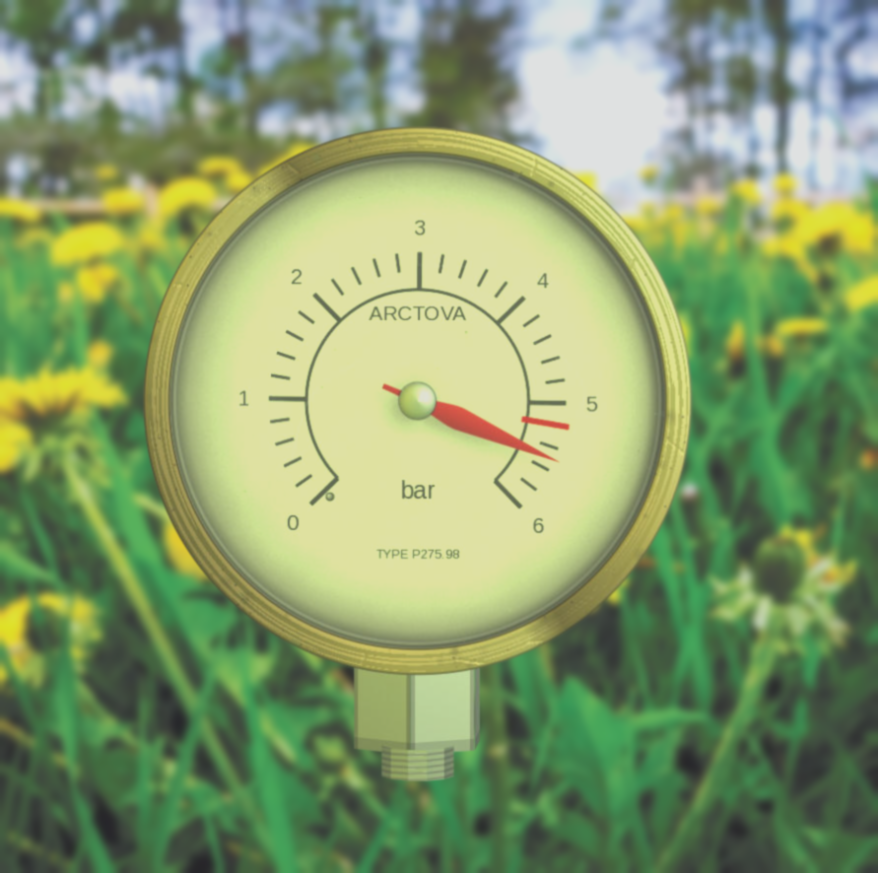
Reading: 5.5bar
